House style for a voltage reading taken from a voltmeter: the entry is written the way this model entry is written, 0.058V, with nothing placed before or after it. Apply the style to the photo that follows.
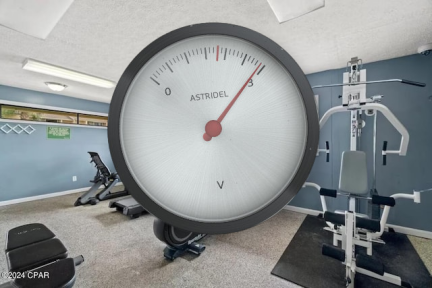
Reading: 2.9V
